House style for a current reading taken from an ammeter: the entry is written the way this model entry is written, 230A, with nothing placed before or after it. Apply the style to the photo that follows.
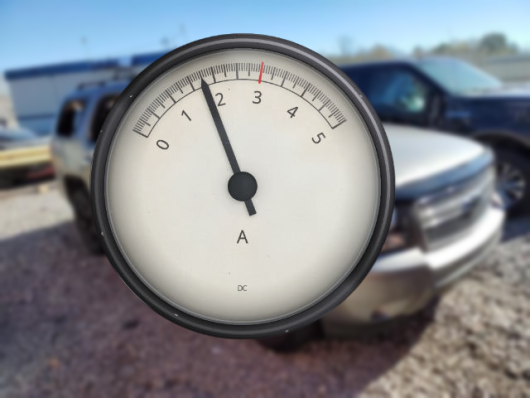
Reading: 1.75A
